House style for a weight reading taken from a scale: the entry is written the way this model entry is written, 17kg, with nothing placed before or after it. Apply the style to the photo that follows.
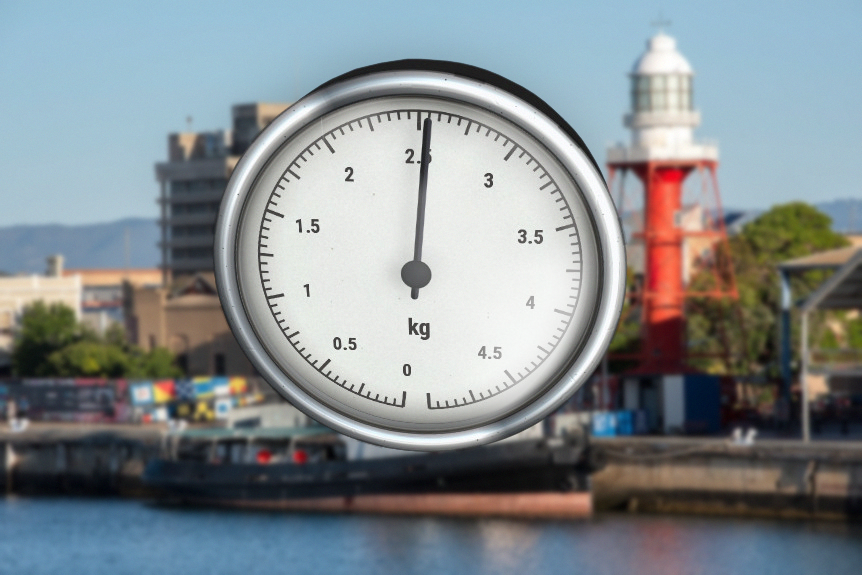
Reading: 2.55kg
